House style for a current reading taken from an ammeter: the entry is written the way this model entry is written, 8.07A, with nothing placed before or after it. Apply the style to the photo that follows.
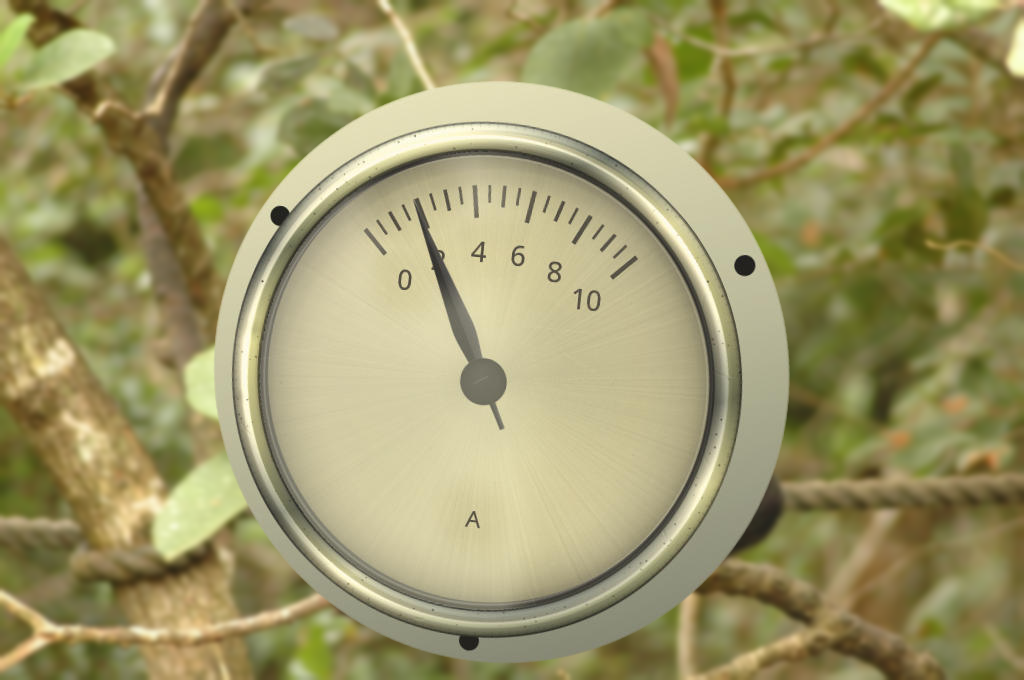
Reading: 2A
